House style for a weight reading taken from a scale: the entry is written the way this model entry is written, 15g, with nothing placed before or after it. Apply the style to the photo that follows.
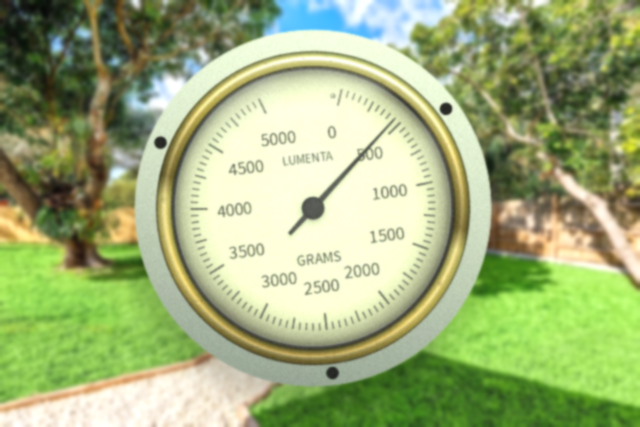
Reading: 450g
